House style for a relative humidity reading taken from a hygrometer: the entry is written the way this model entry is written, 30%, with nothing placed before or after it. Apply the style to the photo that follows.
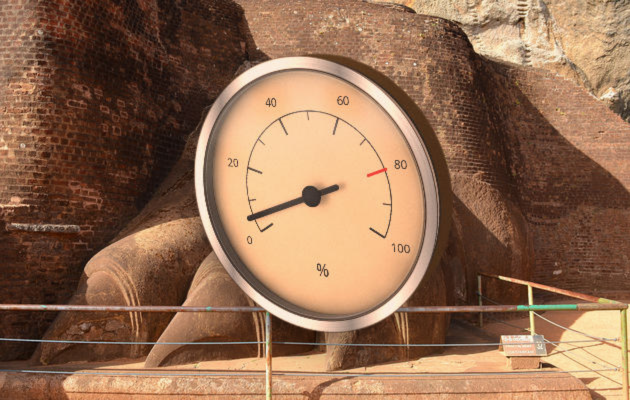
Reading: 5%
